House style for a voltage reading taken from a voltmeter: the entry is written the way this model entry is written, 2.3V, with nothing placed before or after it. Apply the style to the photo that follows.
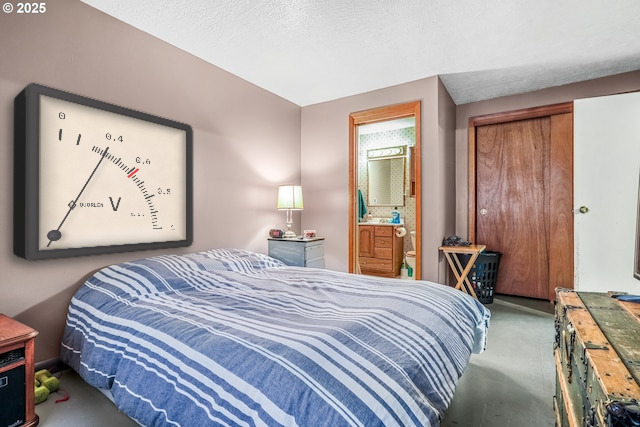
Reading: 0.4V
